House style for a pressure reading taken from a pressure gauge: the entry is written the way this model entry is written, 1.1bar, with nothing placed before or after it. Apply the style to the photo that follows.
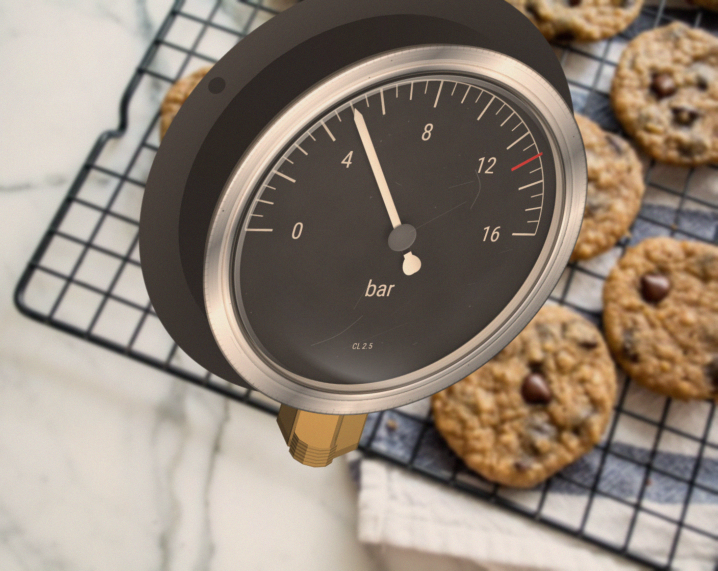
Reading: 5bar
